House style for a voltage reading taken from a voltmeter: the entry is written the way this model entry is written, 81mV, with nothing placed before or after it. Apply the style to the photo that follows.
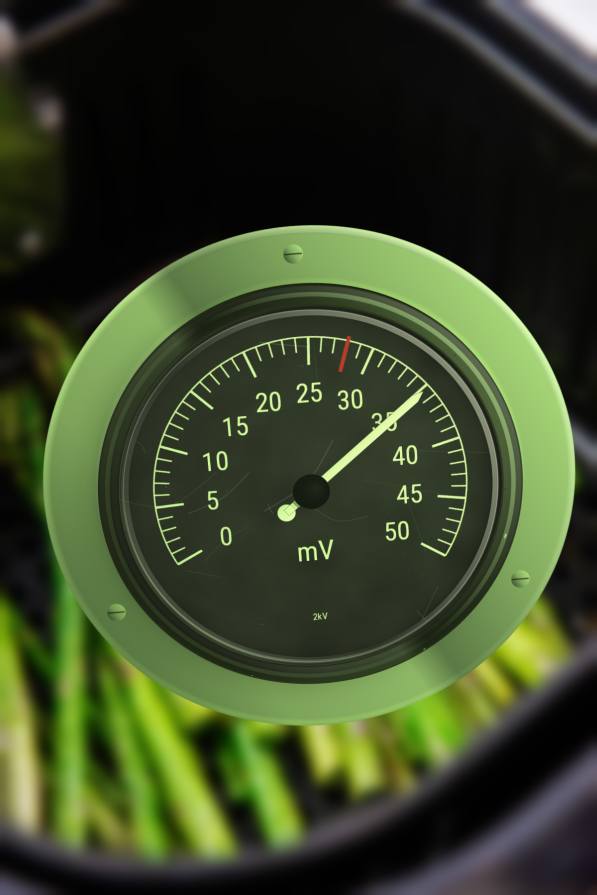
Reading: 35mV
